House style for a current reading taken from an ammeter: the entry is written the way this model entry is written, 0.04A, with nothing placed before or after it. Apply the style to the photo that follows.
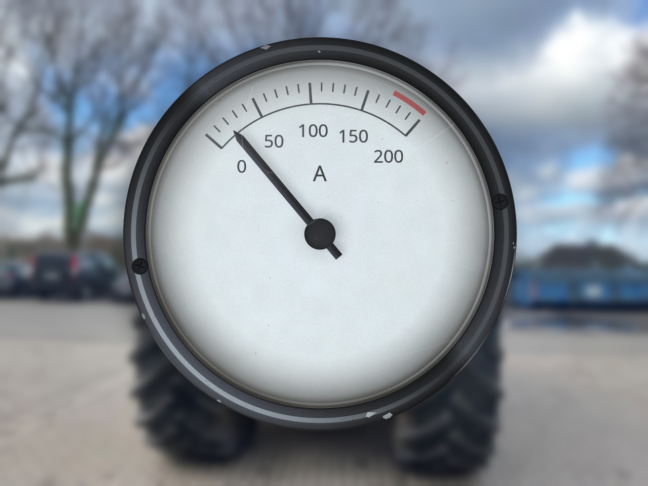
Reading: 20A
